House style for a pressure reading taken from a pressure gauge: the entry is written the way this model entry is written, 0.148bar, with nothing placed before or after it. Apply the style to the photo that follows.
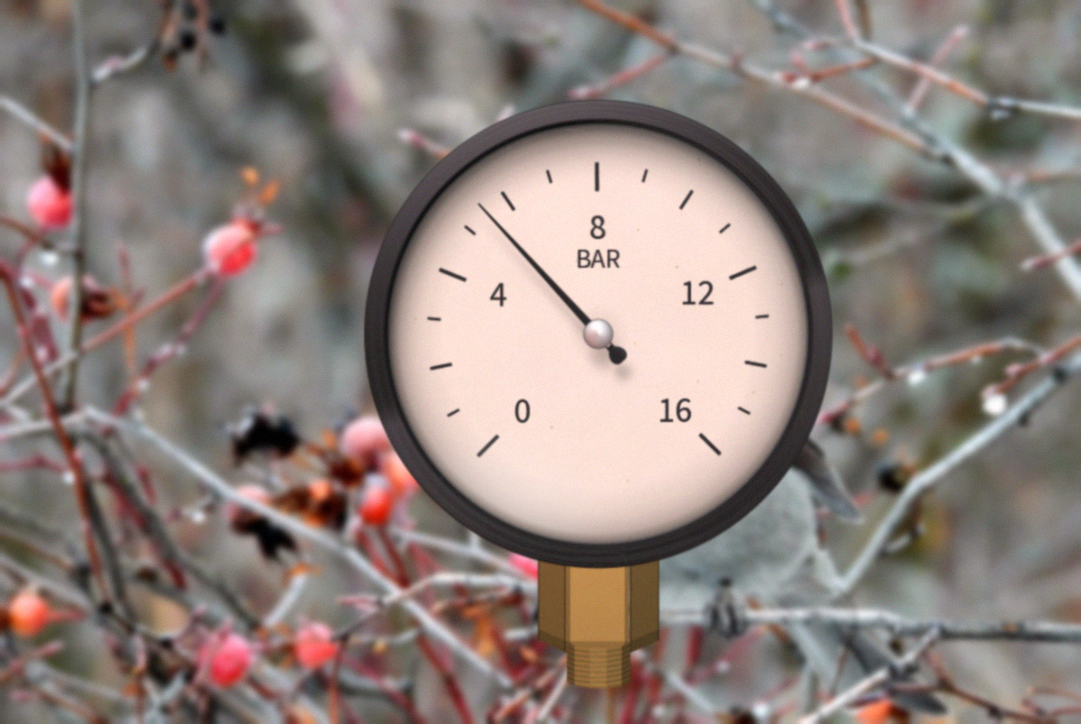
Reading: 5.5bar
